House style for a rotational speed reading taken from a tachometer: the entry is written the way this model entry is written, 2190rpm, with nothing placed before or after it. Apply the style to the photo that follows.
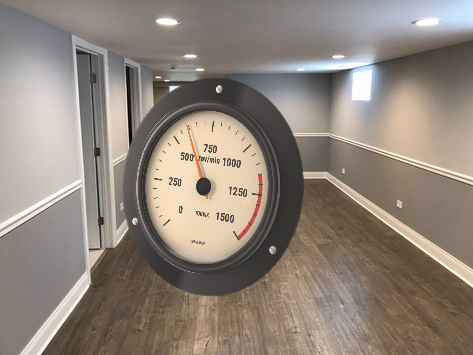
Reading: 600rpm
